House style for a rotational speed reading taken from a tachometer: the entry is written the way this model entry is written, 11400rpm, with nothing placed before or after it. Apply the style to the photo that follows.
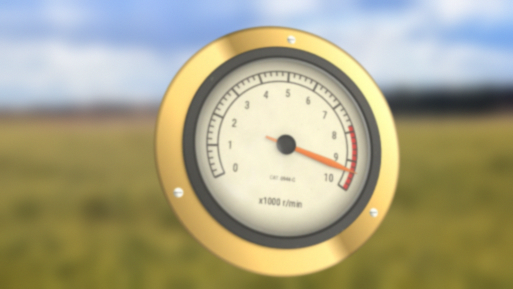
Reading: 9400rpm
